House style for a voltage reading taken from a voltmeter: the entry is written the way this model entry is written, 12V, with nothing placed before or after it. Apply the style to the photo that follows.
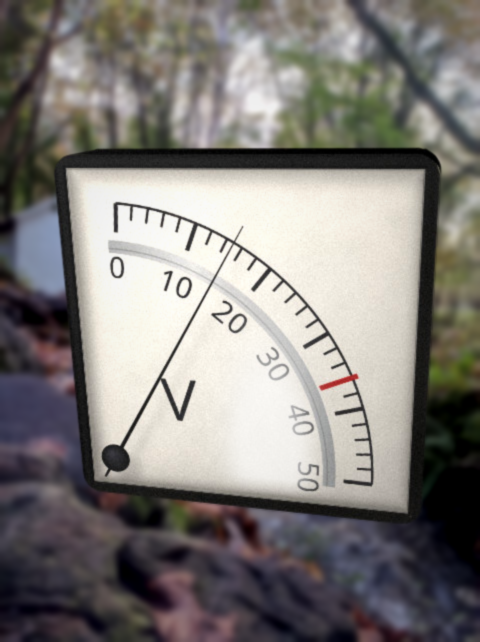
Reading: 15V
